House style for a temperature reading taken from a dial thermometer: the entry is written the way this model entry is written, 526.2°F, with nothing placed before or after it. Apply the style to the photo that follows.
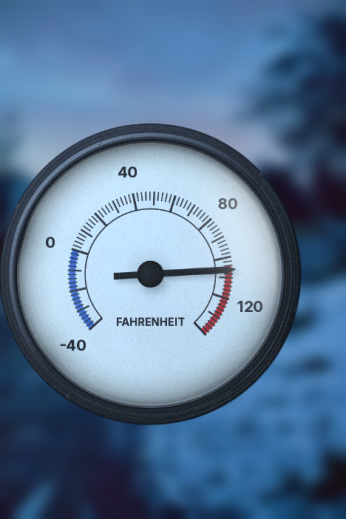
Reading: 106°F
